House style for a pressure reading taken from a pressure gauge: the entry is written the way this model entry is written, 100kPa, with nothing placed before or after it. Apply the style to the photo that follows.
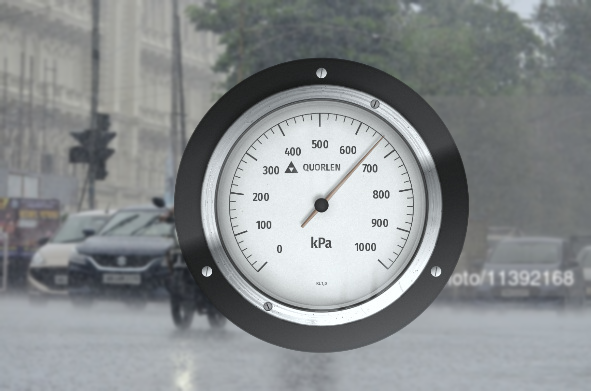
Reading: 660kPa
